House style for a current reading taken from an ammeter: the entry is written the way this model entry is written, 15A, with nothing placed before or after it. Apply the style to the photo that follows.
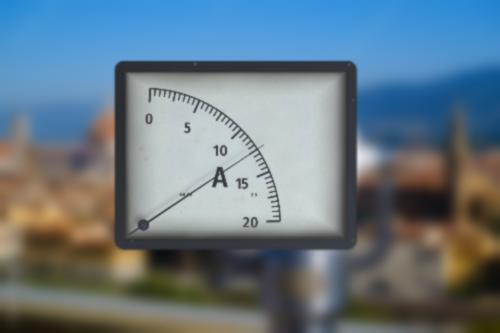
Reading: 12.5A
